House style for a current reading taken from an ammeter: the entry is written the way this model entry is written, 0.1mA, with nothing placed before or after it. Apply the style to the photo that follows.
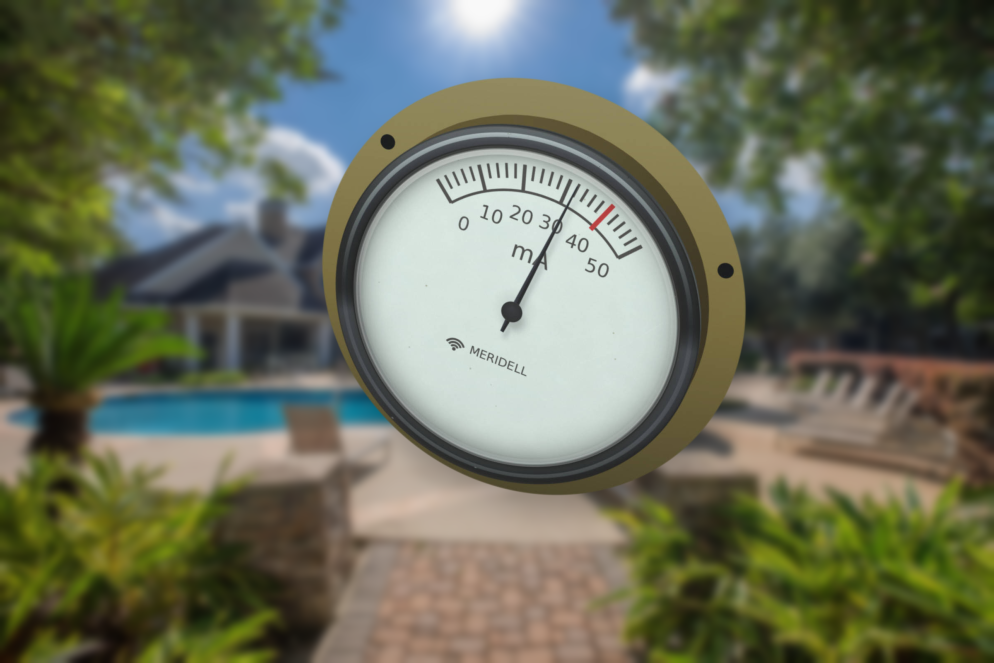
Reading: 32mA
